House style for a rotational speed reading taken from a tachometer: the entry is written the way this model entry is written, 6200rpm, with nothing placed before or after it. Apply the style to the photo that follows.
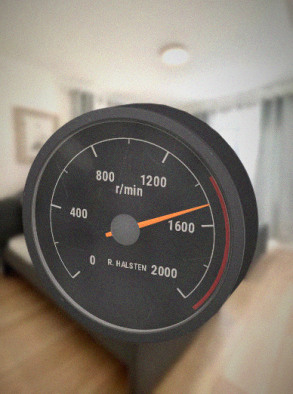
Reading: 1500rpm
